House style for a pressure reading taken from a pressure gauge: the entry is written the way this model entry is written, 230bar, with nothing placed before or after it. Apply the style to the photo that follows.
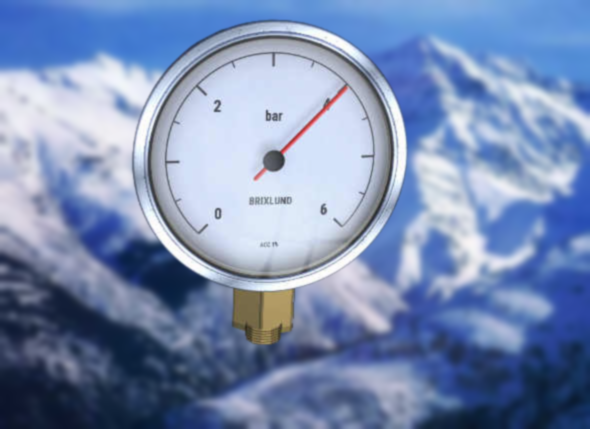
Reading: 4bar
